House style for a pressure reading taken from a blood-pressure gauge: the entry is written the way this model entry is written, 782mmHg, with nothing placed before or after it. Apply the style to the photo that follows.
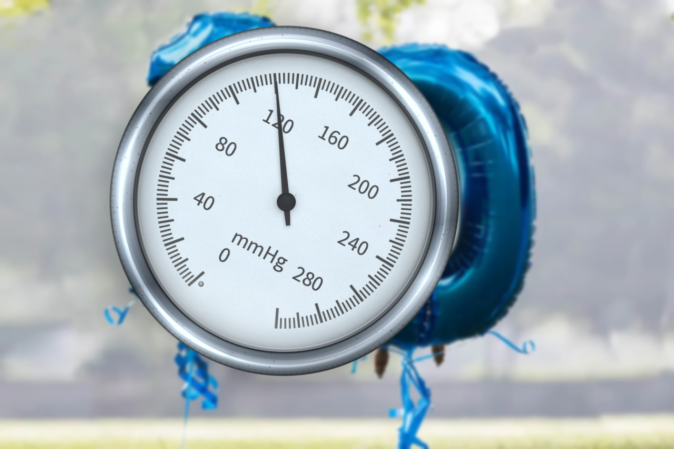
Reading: 120mmHg
